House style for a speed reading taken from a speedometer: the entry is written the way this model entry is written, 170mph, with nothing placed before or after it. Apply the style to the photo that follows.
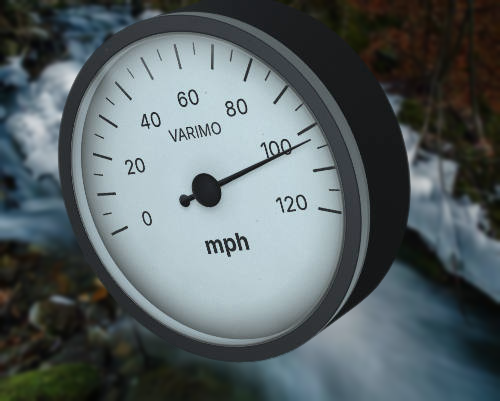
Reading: 102.5mph
